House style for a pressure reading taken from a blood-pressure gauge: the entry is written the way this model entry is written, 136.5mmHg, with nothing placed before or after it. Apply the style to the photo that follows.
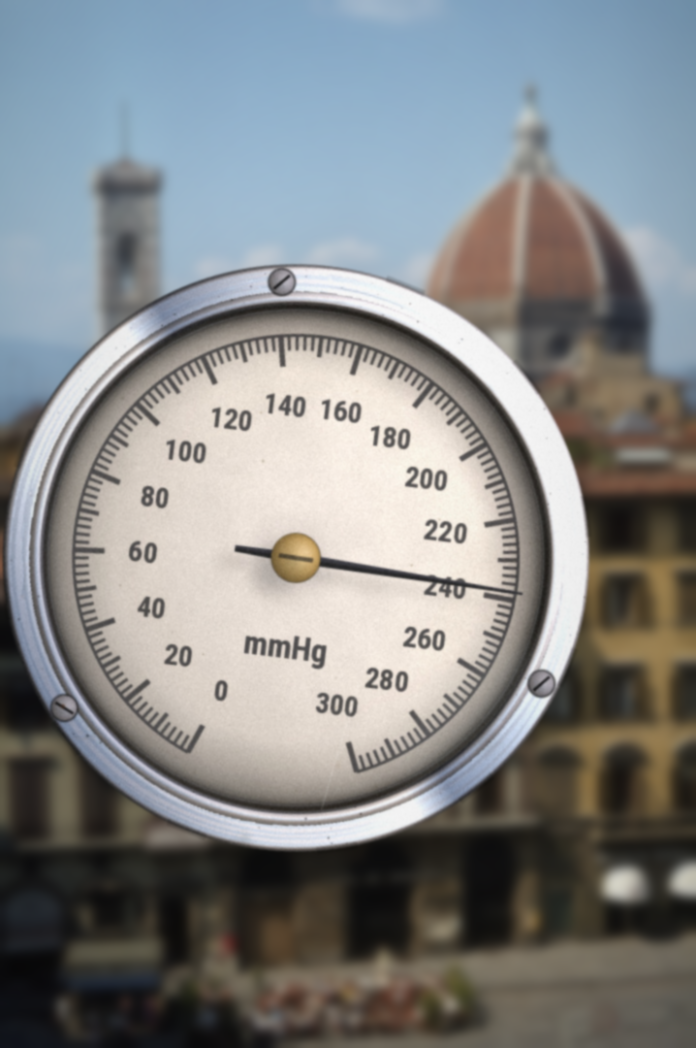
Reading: 238mmHg
